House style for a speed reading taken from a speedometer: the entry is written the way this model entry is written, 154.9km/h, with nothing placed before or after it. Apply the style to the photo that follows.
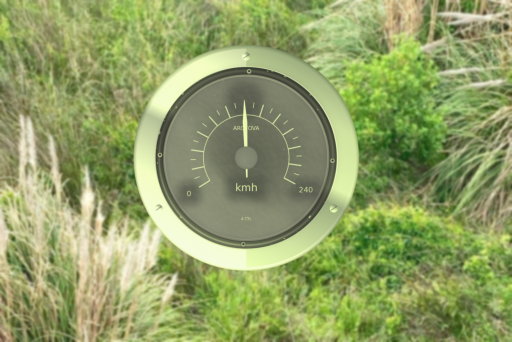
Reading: 120km/h
